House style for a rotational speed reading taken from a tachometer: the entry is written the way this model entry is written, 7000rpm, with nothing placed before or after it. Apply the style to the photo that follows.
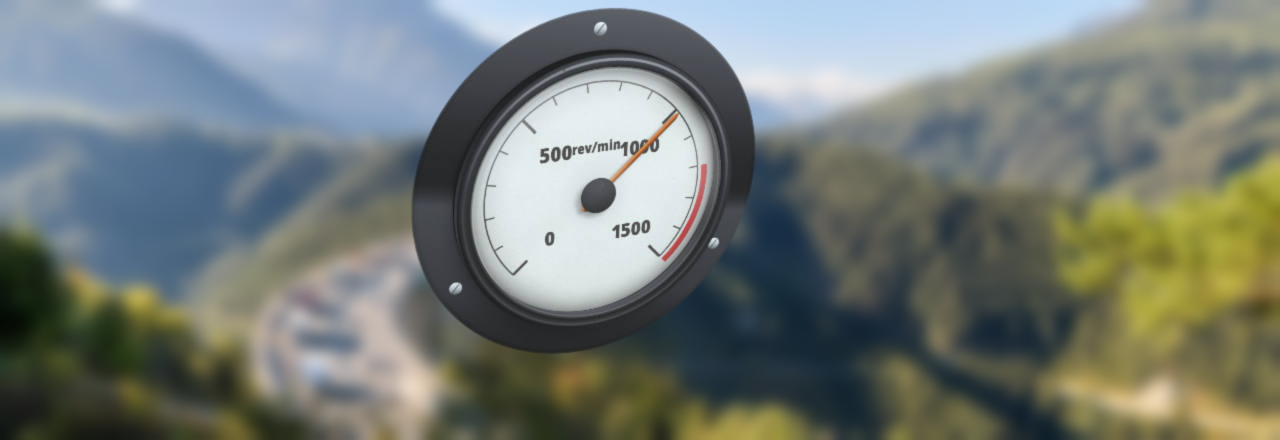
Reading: 1000rpm
